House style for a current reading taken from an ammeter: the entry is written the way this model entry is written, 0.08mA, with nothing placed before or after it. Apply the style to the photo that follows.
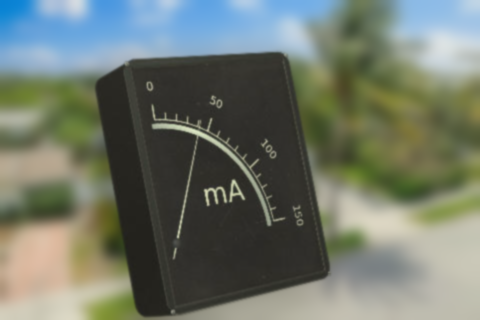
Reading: 40mA
